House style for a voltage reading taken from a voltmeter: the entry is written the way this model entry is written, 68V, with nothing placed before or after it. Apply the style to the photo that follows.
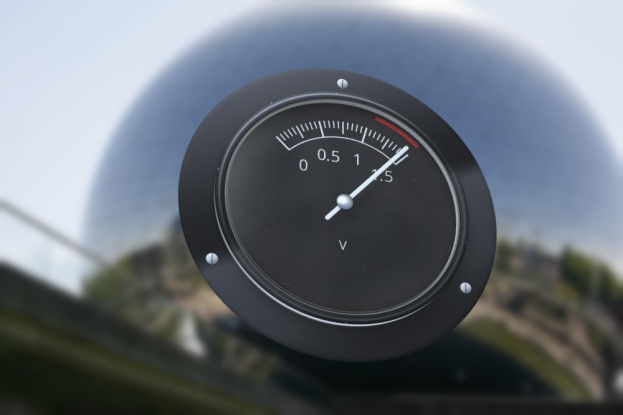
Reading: 1.45V
